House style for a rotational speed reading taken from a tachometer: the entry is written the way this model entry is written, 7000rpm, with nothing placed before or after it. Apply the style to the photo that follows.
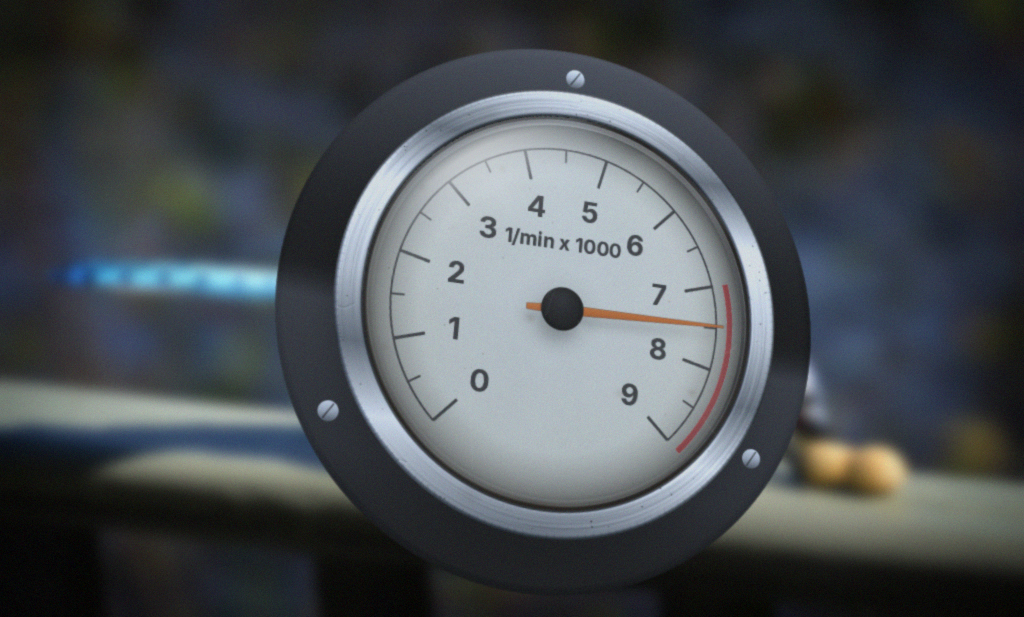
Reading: 7500rpm
